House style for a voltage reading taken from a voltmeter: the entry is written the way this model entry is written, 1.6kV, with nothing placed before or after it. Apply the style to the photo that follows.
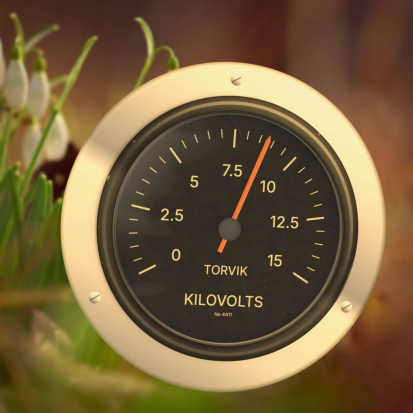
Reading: 8.75kV
